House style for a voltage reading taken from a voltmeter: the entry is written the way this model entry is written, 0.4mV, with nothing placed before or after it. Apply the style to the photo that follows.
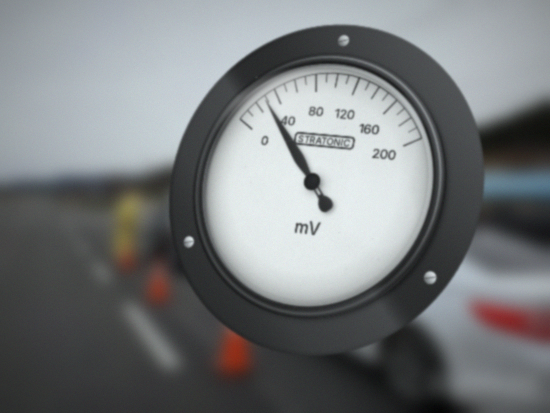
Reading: 30mV
